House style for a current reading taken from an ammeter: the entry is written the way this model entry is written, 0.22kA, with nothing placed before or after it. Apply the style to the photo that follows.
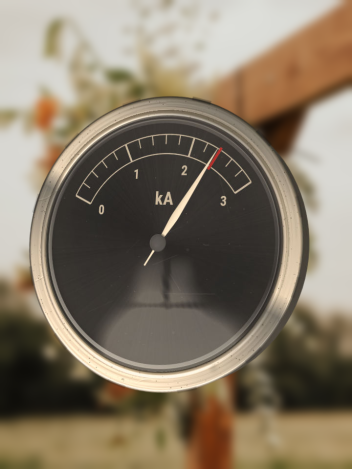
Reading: 2.4kA
